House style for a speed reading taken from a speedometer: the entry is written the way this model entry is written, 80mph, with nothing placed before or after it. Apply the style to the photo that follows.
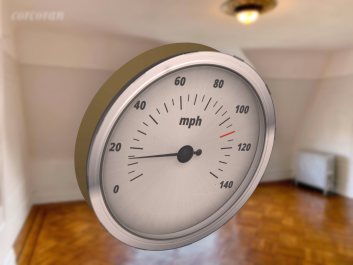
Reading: 15mph
